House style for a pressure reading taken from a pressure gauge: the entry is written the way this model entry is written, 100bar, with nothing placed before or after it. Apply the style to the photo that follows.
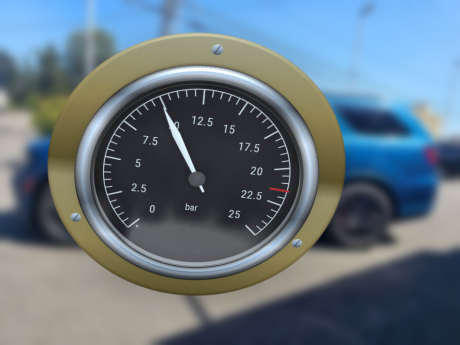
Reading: 10bar
